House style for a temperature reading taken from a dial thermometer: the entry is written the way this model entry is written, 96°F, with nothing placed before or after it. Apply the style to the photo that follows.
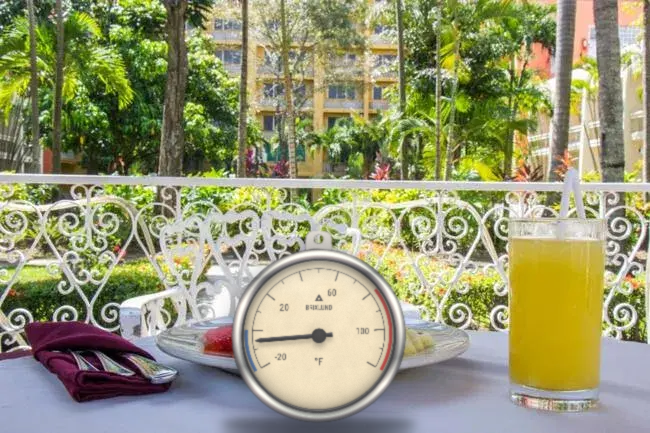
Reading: -5°F
